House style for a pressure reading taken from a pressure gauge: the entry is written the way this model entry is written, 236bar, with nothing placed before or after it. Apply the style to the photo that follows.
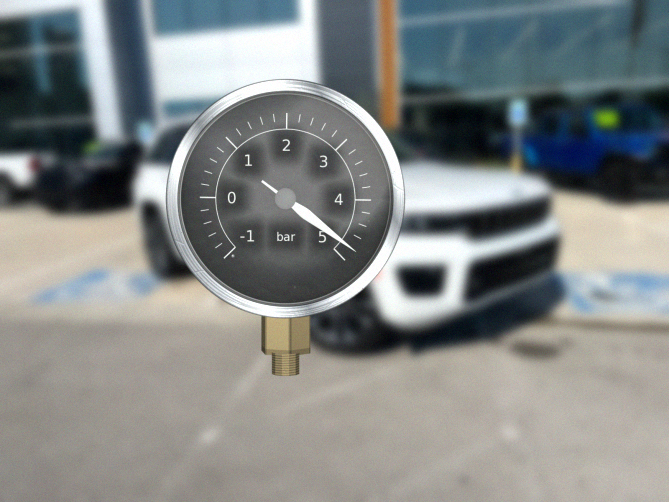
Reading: 4.8bar
